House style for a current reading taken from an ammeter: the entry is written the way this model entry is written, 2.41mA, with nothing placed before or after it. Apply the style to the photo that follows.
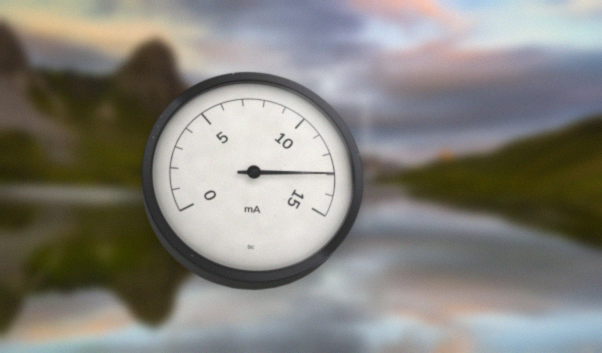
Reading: 13mA
